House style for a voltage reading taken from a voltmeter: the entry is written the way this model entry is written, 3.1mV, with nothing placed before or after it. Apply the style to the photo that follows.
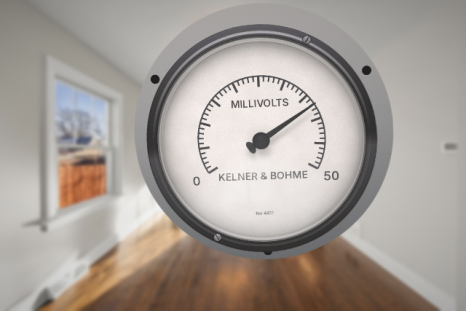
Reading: 37mV
